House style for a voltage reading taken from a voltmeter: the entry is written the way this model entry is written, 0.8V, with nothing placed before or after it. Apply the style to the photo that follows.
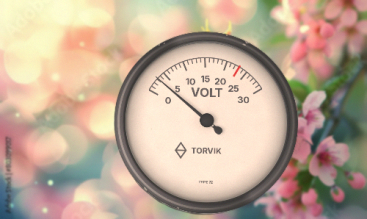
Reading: 3V
